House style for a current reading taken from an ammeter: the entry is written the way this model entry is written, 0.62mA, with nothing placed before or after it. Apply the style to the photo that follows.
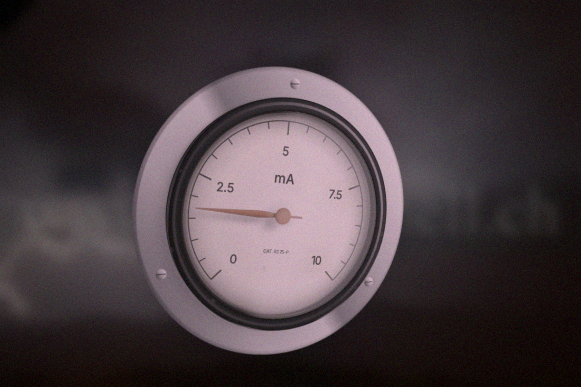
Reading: 1.75mA
